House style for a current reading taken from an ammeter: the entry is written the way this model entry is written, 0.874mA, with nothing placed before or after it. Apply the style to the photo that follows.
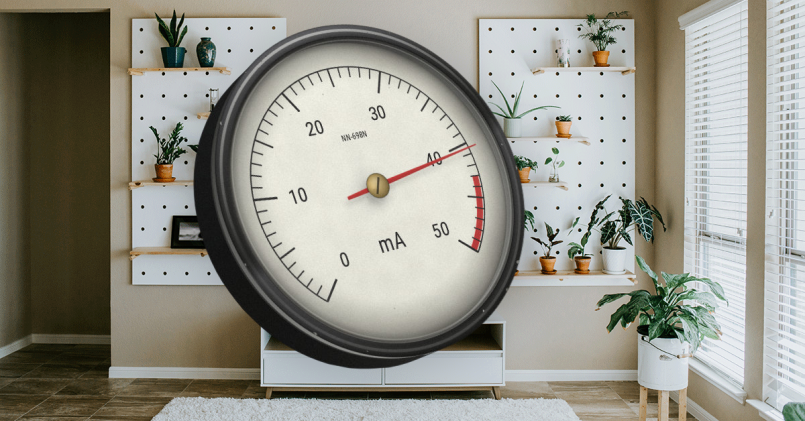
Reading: 40.5mA
